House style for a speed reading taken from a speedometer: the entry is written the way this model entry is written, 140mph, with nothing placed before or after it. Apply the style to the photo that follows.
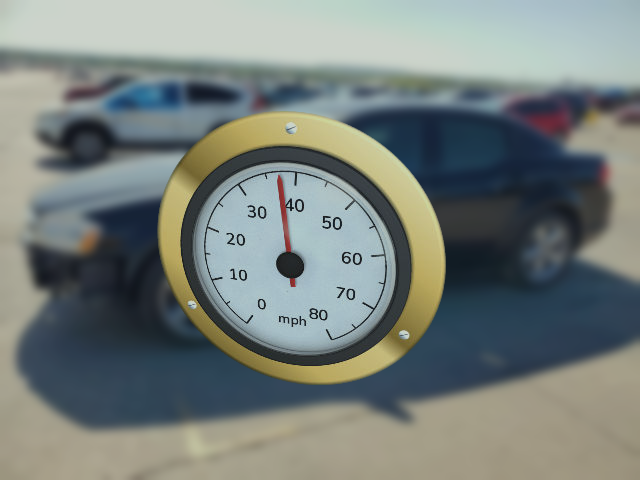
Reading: 37.5mph
